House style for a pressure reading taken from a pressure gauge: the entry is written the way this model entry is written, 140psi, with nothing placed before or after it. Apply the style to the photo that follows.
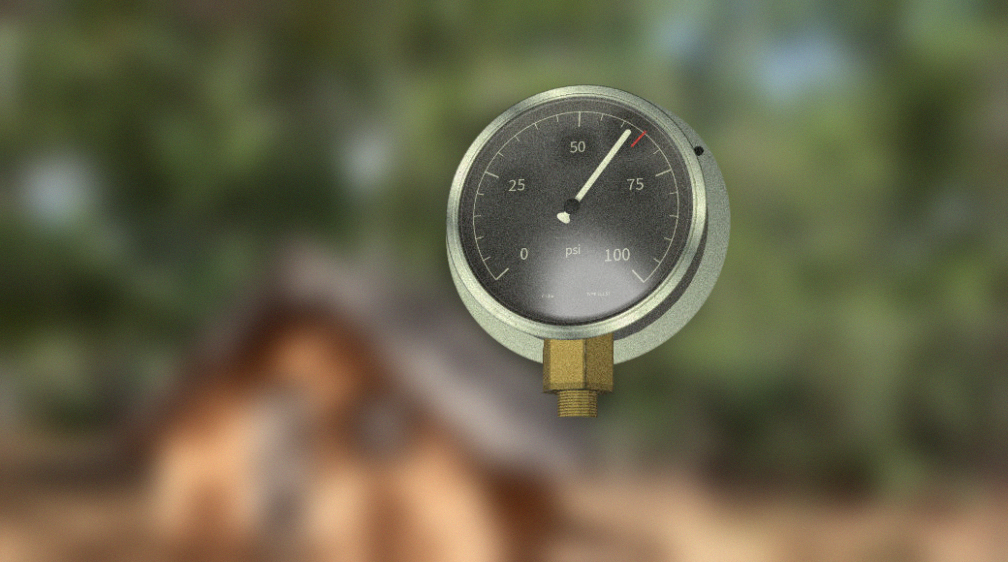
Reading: 62.5psi
